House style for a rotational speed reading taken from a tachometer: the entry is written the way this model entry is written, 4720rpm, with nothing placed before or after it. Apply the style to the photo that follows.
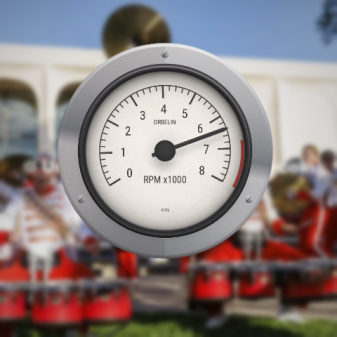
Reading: 6400rpm
